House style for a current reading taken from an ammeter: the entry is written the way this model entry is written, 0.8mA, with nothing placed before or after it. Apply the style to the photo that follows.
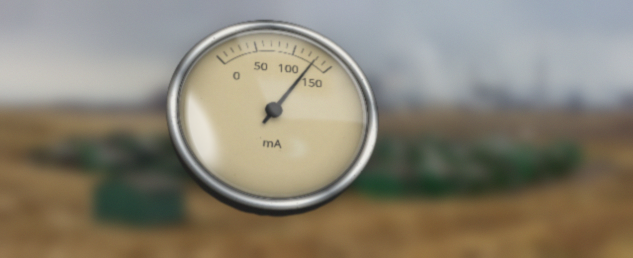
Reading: 130mA
